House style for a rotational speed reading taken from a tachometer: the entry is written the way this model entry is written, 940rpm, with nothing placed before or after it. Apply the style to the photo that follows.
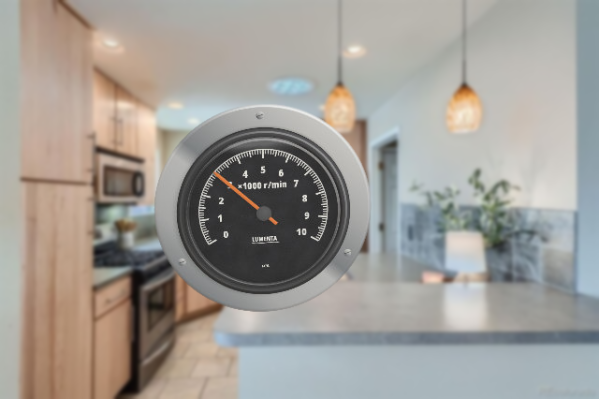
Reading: 3000rpm
